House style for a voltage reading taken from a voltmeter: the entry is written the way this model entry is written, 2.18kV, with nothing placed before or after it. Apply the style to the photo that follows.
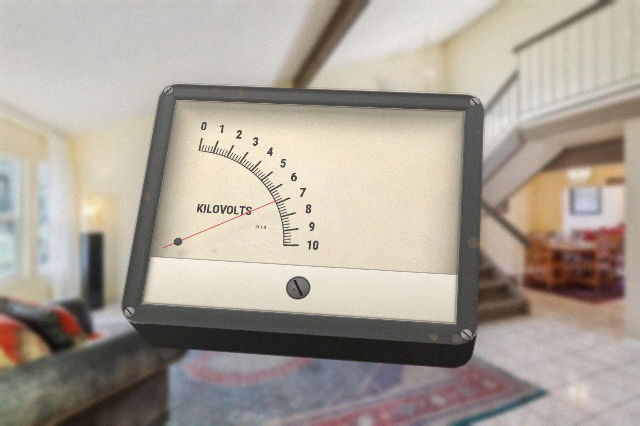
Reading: 7kV
